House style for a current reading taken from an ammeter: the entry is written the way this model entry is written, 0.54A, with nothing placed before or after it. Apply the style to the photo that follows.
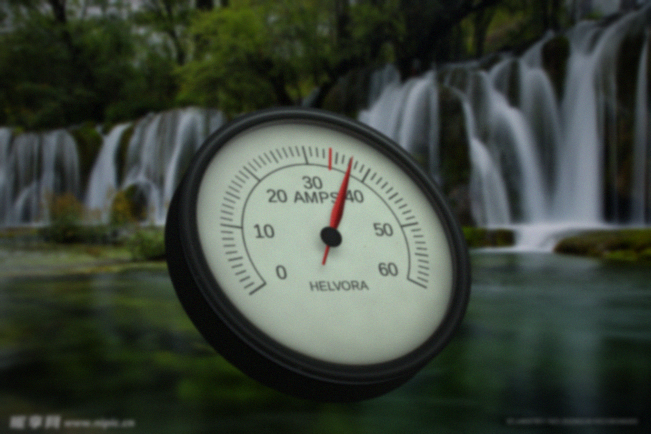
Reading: 37A
